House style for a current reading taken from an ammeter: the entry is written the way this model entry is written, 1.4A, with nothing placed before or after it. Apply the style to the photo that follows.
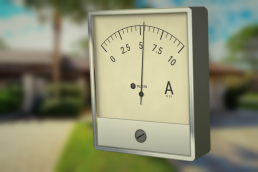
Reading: 5.5A
